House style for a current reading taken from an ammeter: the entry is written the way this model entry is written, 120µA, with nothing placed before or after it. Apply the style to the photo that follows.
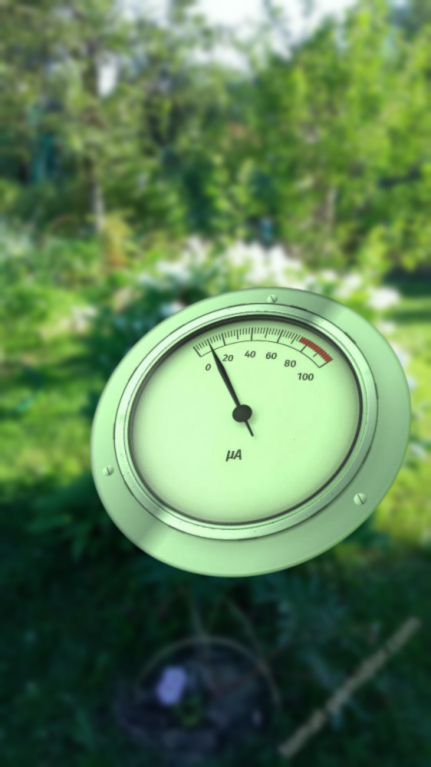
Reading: 10µA
